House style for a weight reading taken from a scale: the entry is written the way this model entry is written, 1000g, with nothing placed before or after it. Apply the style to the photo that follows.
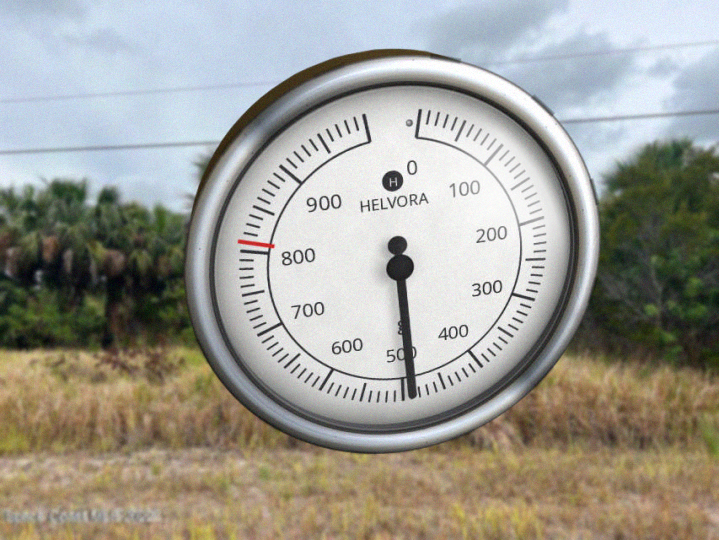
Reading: 490g
